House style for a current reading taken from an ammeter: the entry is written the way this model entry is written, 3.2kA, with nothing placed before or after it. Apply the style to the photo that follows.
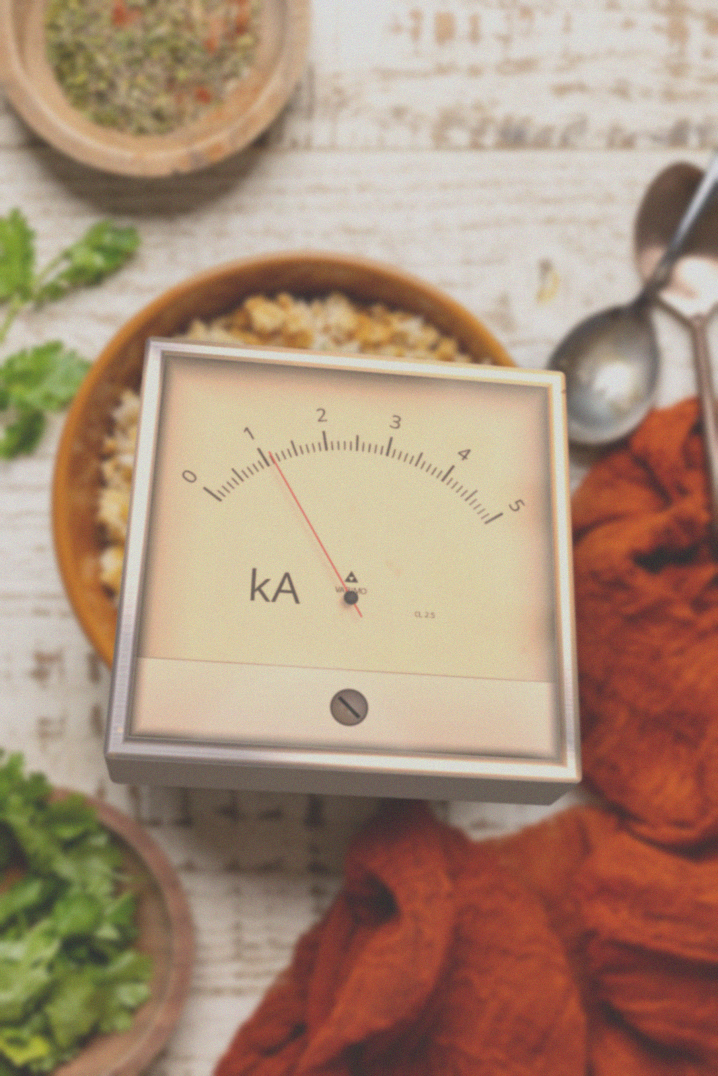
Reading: 1.1kA
